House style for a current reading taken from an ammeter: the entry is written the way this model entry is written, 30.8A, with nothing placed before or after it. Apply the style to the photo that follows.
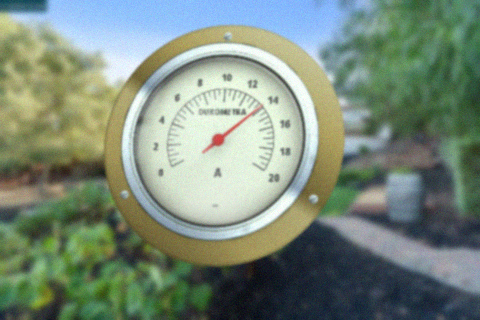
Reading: 14A
